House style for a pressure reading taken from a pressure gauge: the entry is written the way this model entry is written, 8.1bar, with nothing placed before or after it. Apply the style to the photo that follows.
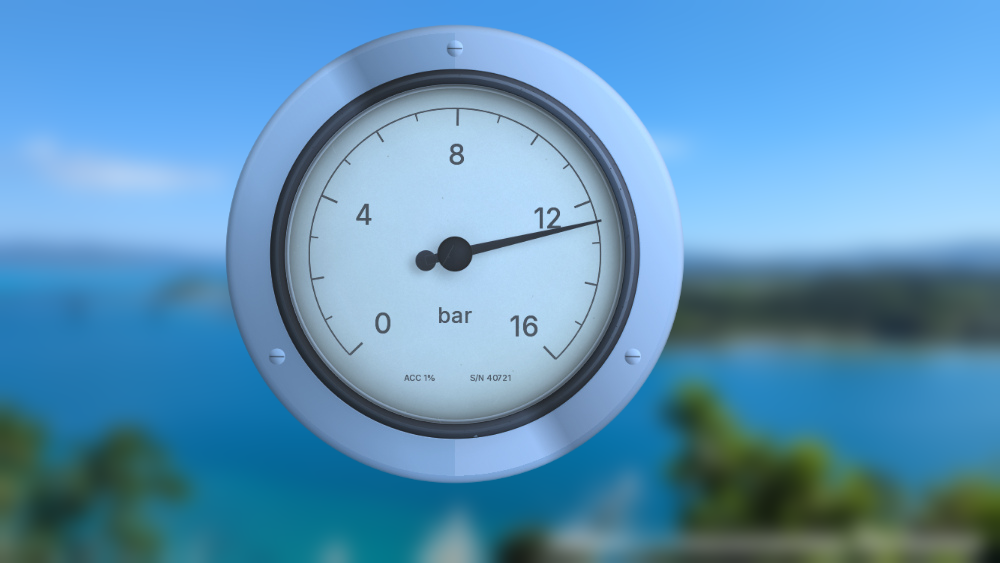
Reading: 12.5bar
